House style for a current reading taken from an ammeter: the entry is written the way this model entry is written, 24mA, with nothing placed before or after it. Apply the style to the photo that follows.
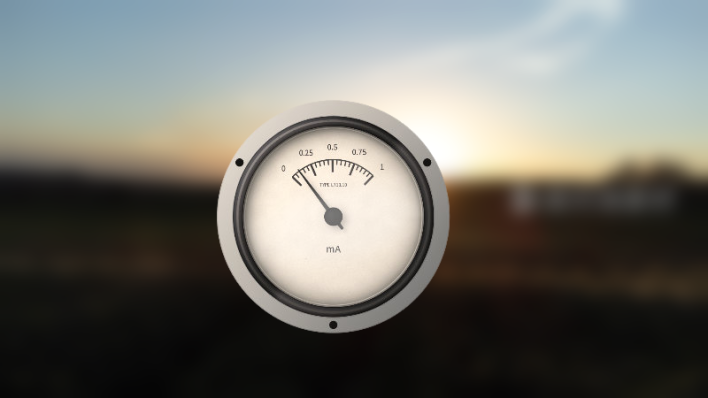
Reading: 0.1mA
